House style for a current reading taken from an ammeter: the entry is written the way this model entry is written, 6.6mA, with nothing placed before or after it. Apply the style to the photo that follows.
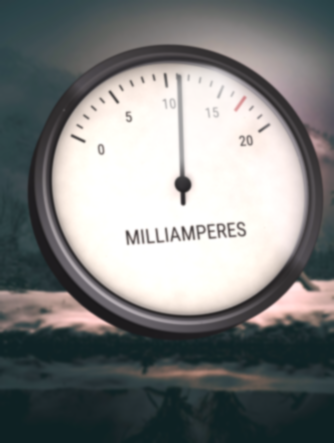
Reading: 11mA
